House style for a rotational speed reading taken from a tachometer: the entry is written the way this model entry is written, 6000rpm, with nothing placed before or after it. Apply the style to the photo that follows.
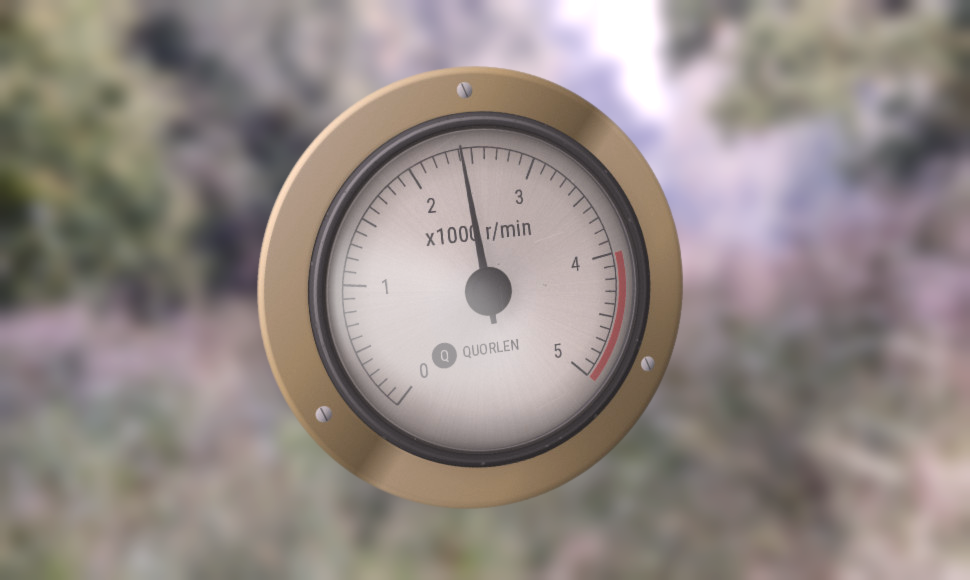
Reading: 2400rpm
